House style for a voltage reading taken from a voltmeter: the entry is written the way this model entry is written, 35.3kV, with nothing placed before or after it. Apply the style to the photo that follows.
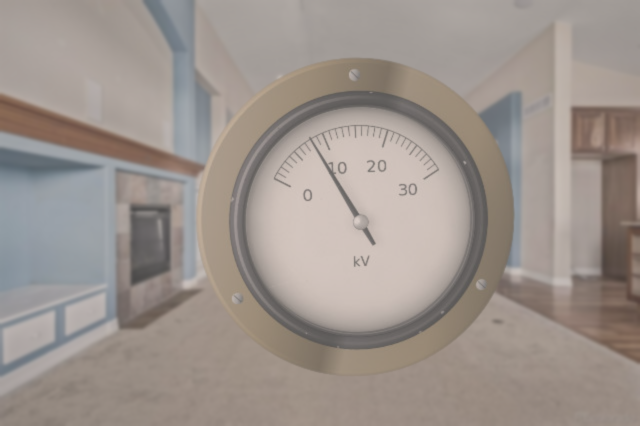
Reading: 8kV
